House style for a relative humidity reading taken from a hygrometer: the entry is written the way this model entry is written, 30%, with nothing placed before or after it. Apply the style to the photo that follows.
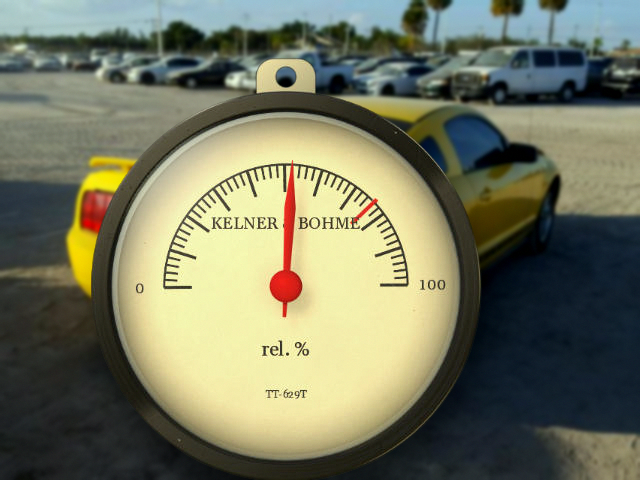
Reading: 52%
